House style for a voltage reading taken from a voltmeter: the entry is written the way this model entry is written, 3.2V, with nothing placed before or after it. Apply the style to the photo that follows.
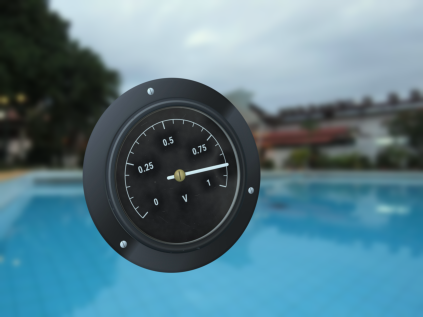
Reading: 0.9V
